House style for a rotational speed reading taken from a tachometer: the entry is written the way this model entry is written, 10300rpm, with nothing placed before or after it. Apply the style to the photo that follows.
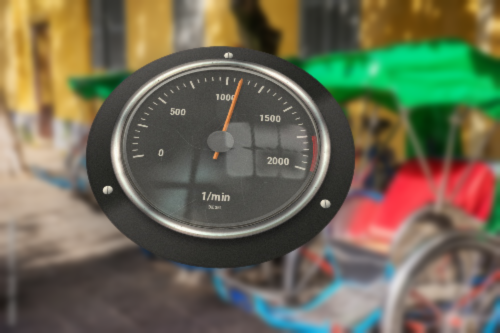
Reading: 1100rpm
